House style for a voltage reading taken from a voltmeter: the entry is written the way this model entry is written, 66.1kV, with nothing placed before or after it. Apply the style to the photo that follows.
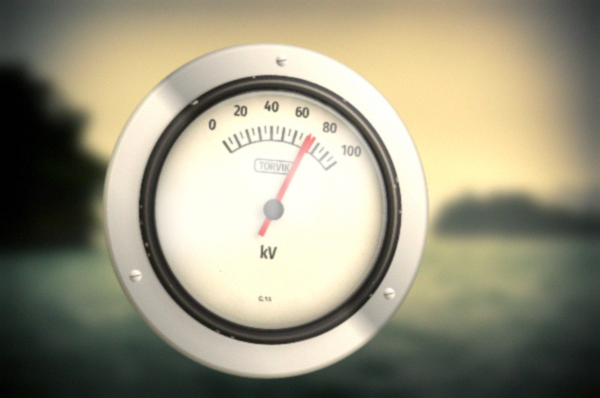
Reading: 70kV
